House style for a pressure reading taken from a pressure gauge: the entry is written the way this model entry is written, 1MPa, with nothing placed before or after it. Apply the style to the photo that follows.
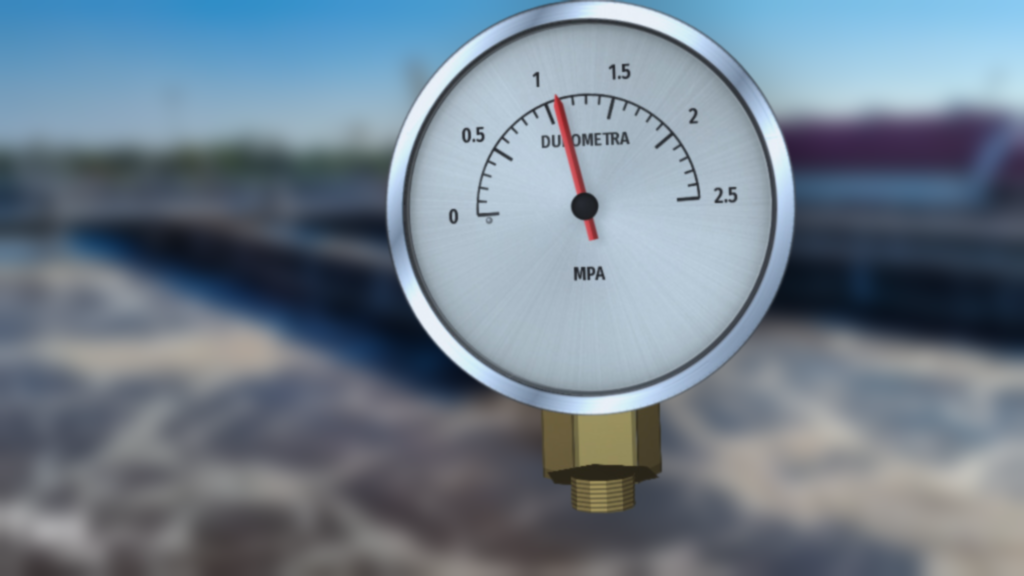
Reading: 1.1MPa
